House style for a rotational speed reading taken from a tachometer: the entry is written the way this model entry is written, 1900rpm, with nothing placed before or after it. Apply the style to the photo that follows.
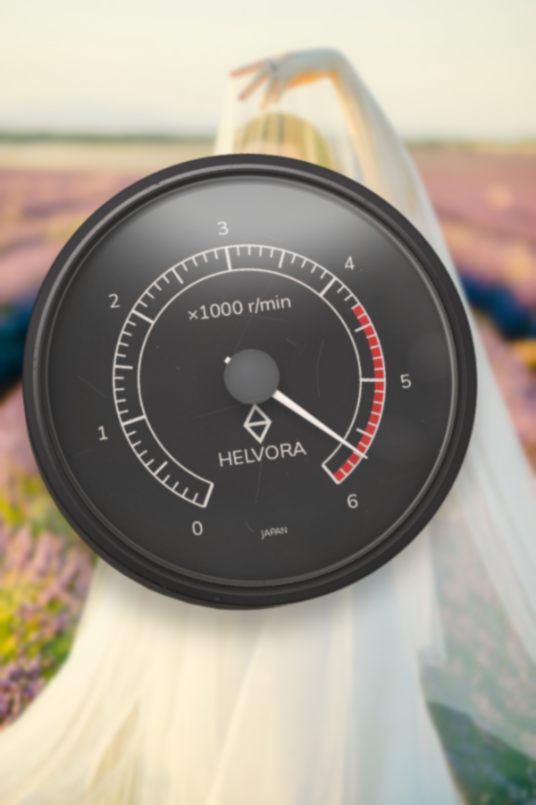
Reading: 5700rpm
